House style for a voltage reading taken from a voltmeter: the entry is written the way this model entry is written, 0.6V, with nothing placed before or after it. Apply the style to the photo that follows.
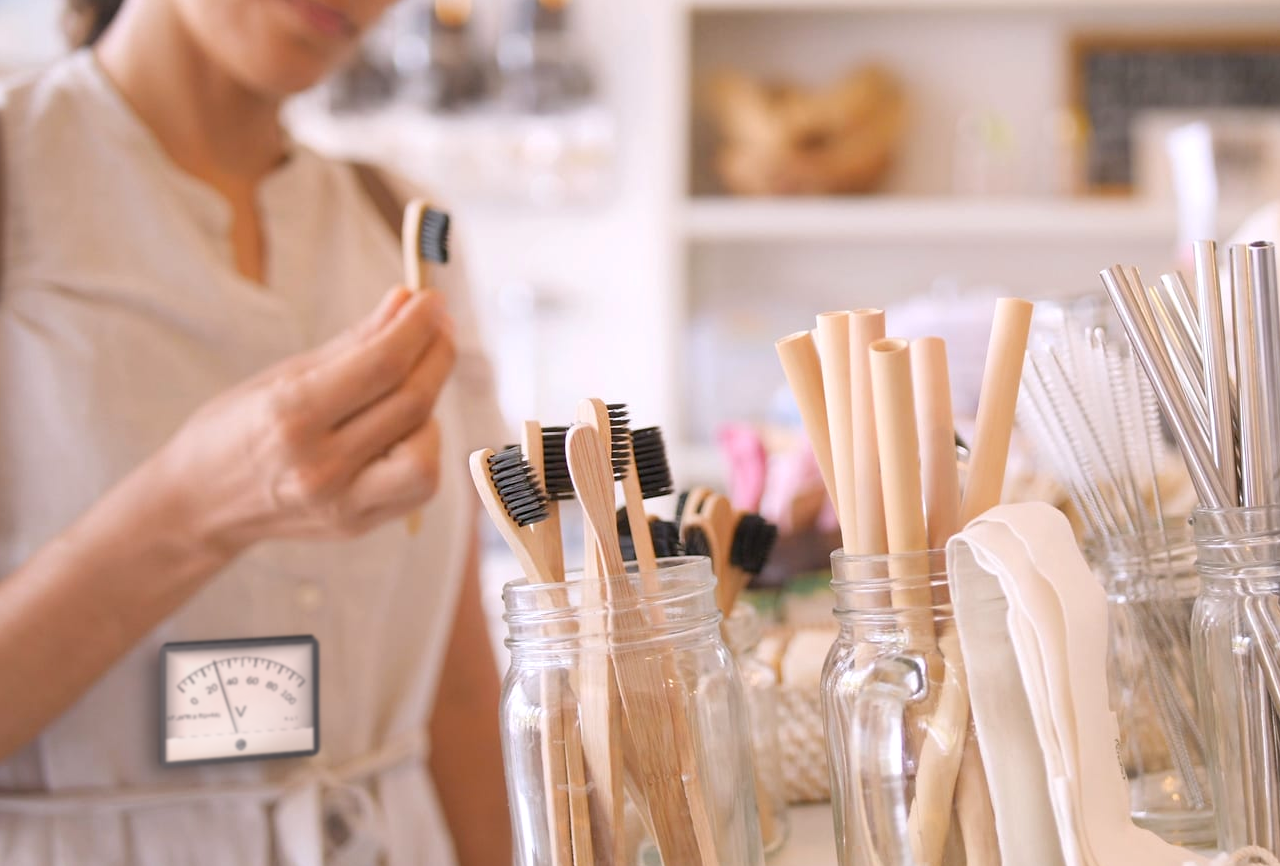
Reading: 30V
